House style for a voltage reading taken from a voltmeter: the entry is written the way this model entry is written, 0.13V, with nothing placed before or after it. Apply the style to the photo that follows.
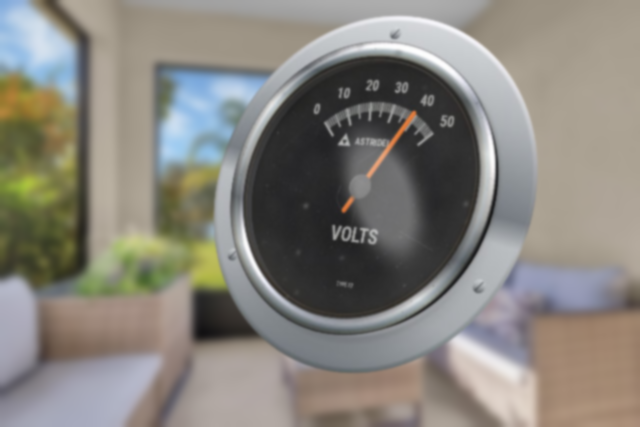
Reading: 40V
